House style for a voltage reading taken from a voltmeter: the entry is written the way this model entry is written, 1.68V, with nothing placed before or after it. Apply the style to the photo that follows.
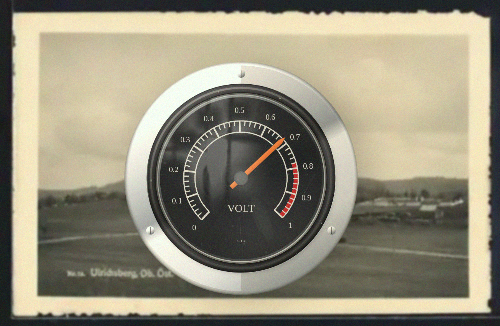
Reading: 0.68V
